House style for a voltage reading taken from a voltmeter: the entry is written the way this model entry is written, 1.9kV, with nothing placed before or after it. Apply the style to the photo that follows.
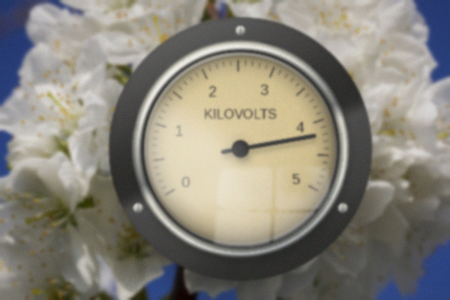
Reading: 4.2kV
